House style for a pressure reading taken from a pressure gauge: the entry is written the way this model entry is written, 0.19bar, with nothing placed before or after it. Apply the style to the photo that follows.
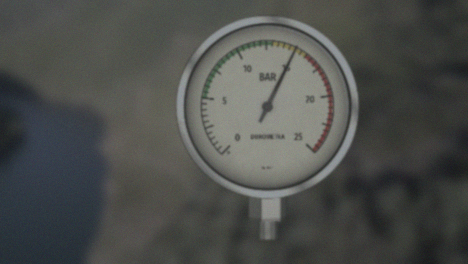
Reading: 15bar
